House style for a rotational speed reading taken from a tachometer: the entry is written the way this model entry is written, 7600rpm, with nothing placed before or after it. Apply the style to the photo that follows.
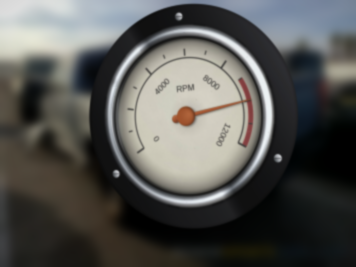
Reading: 10000rpm
